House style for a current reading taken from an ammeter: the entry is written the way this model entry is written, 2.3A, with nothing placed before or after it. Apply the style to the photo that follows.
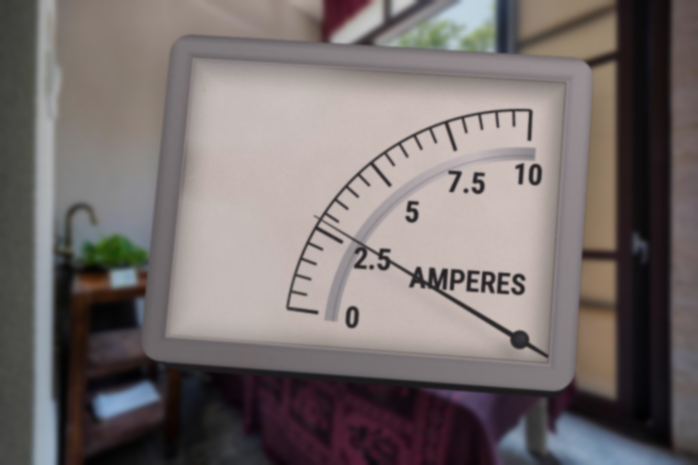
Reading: 2.75A
